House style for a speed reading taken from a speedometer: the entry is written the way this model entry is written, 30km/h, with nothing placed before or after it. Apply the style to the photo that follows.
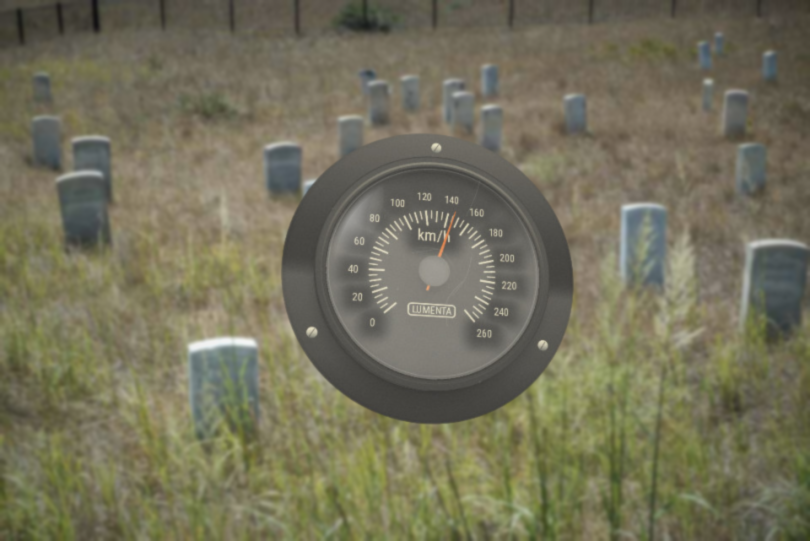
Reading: 145km/h
